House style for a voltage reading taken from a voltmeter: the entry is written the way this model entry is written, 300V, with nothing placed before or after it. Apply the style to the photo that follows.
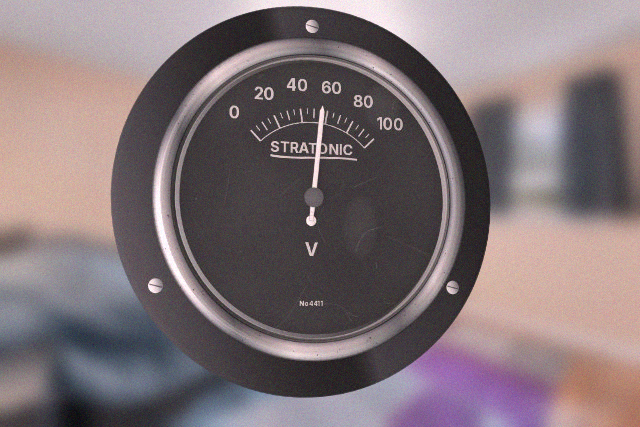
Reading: 55V
